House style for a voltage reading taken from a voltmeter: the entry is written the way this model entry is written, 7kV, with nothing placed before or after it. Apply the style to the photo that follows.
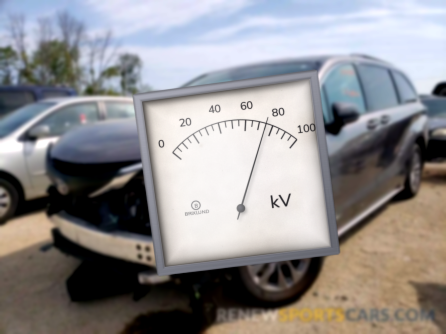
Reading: 75kV
